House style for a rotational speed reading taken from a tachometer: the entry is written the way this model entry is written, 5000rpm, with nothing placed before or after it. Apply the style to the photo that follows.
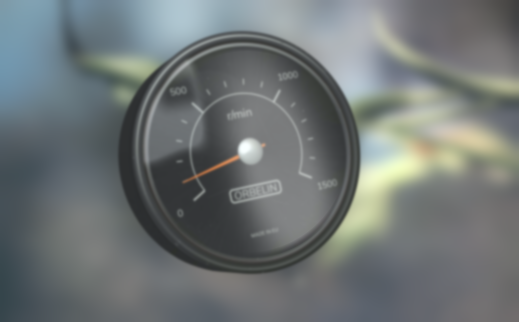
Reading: 100rpm
